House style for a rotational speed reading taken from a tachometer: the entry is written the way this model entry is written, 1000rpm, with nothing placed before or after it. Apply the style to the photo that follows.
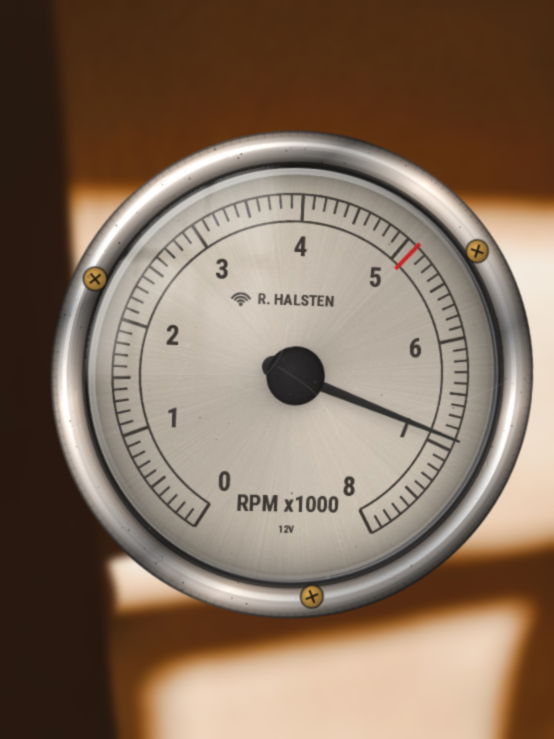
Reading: 6900rpm
